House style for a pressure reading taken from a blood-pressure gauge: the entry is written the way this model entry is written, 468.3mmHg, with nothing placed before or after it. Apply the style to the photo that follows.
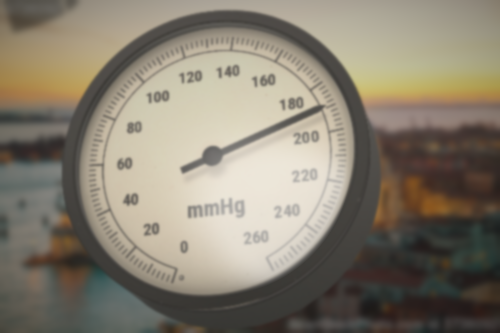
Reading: 190mmHg
